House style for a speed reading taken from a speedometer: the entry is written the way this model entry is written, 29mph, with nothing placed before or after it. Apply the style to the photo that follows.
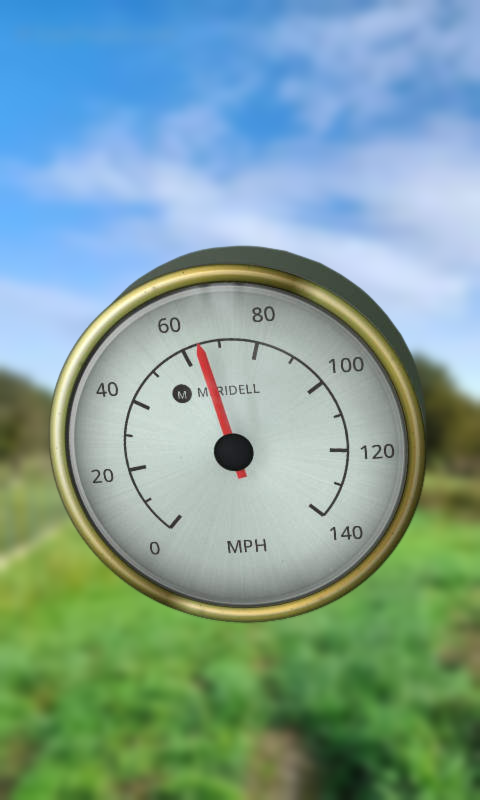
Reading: 65mph
